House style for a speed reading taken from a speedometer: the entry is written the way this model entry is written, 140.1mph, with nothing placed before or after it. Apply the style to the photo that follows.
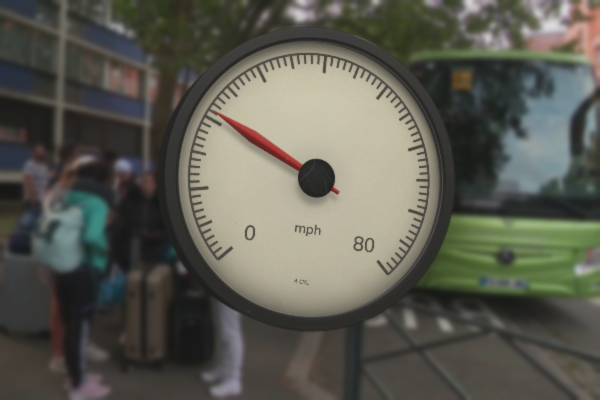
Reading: 21mph
